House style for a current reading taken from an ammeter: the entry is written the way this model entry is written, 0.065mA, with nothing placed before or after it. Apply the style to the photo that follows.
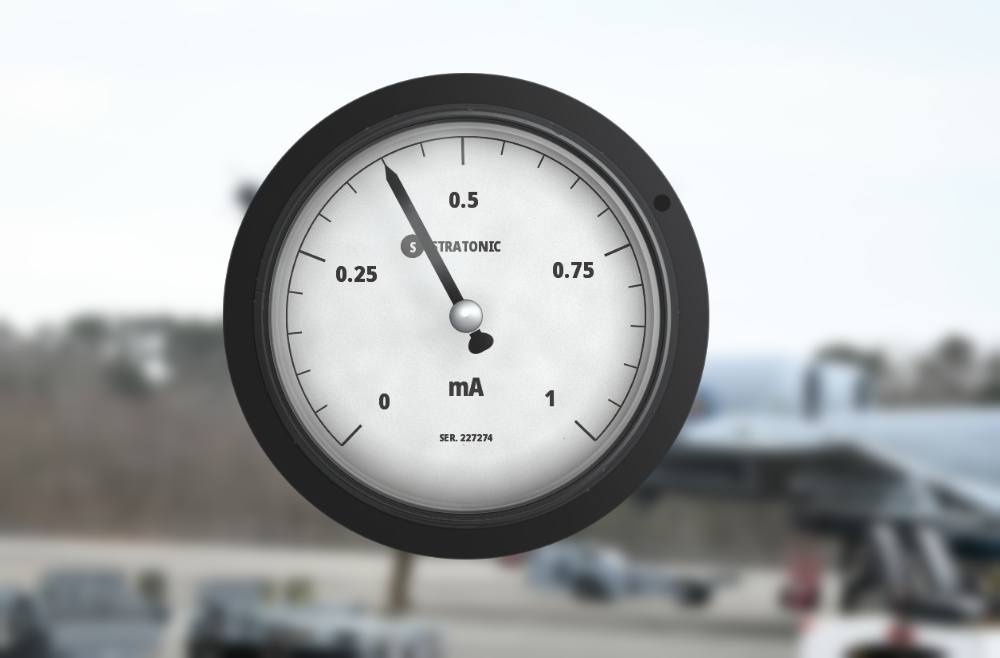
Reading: 0.4mA
